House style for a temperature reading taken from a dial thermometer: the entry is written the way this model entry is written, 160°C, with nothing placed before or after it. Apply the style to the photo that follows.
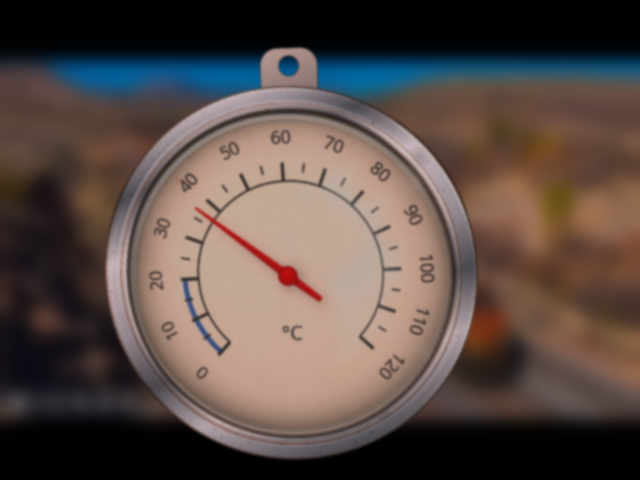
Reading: 37.5°C
